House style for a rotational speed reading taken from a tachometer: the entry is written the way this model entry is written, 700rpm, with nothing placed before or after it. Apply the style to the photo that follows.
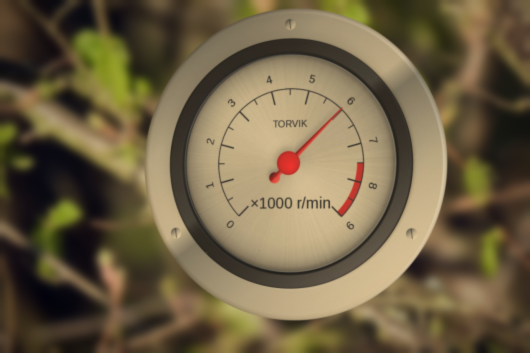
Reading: 6000rpm
